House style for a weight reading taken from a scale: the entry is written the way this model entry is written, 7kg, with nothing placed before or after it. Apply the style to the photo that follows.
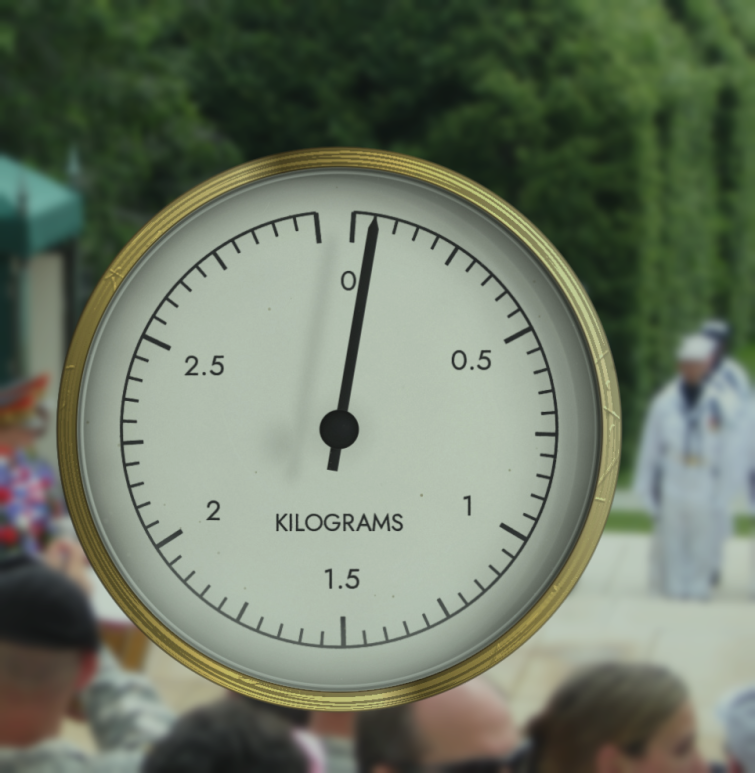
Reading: 0.05kg
